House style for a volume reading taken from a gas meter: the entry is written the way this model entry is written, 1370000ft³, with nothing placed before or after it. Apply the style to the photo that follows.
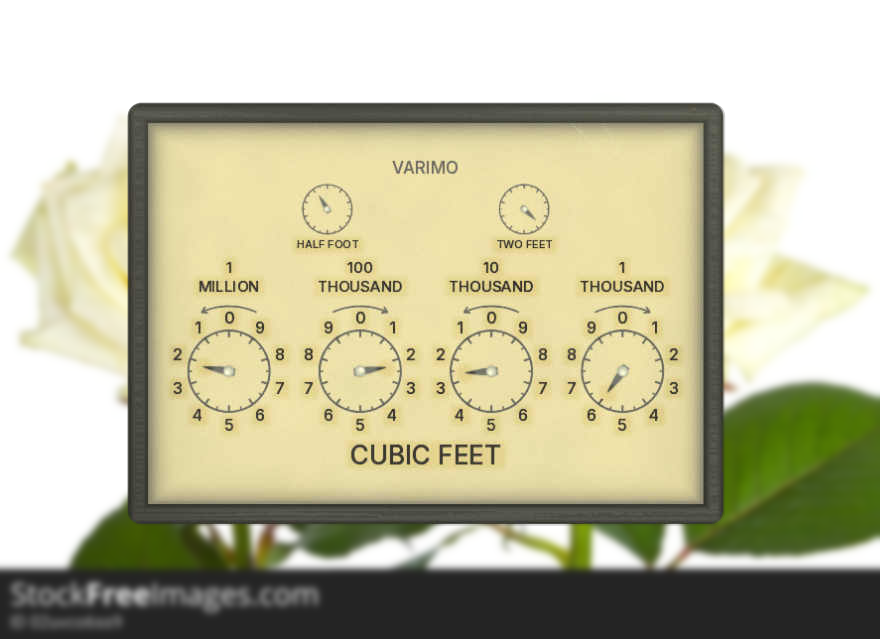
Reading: 222600ft³
